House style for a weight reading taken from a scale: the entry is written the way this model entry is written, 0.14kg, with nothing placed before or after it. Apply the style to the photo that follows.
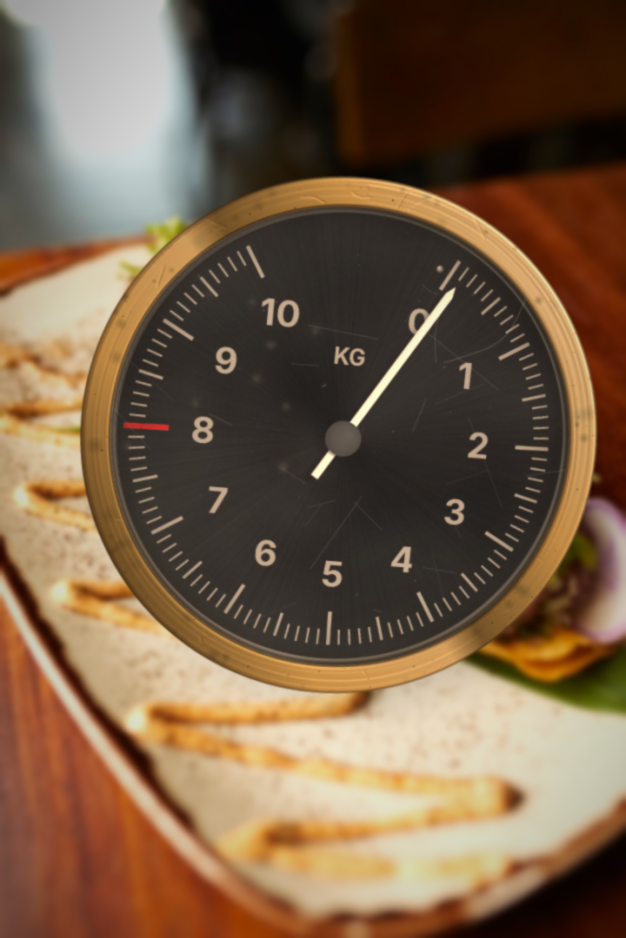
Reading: 0.1kg
